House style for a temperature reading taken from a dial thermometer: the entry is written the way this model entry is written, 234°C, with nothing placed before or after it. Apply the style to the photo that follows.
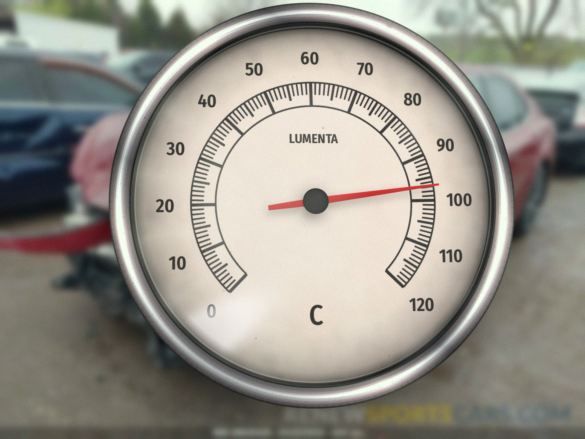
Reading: 97°C
